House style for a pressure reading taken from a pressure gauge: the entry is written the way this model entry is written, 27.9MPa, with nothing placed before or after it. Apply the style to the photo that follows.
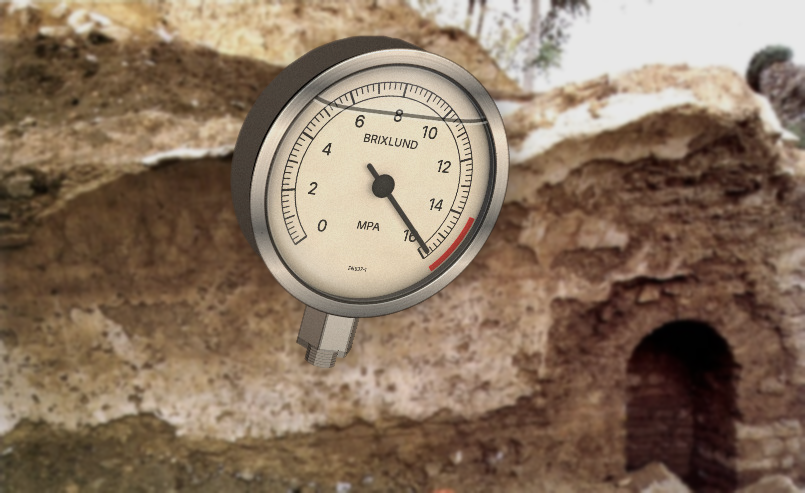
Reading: 15.8MPa
